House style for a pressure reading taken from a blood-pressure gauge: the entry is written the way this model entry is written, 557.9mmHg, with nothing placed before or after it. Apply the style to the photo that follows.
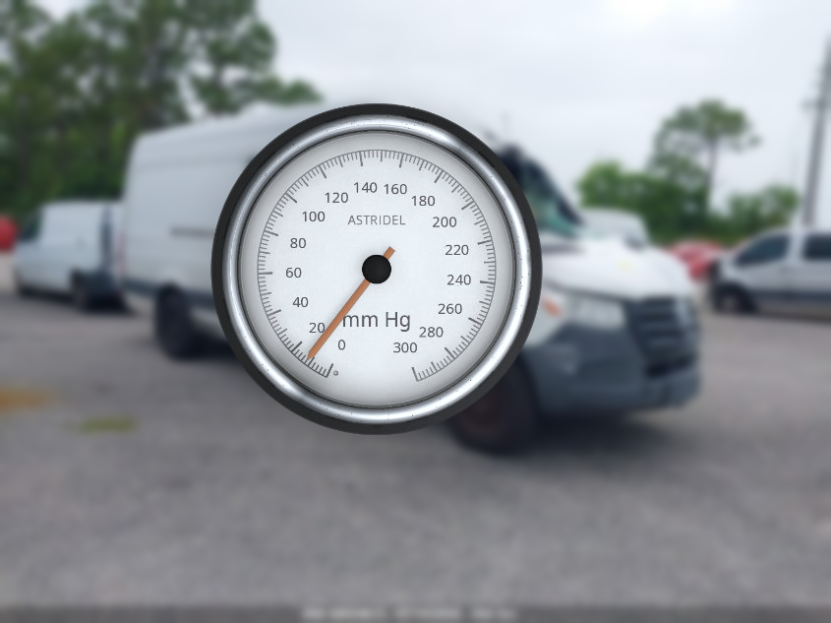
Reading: 12mmHg
